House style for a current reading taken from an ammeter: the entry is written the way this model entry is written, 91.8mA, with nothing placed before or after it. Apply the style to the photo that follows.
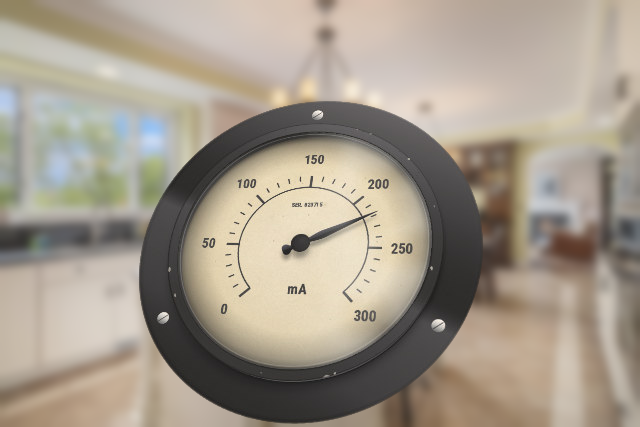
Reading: 220mA
